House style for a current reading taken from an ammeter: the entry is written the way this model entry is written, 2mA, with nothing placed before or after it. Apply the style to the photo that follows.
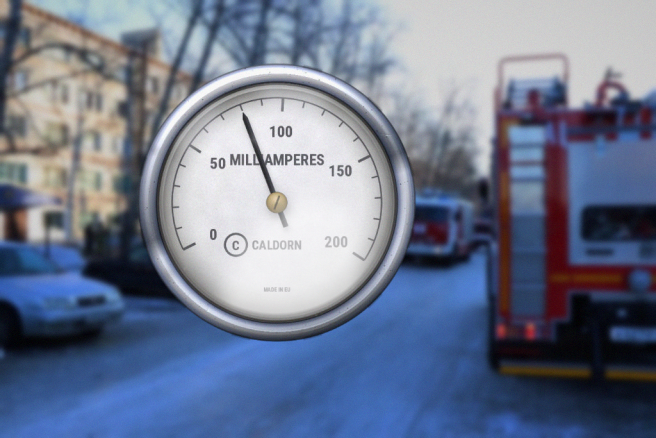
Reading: 80mA
